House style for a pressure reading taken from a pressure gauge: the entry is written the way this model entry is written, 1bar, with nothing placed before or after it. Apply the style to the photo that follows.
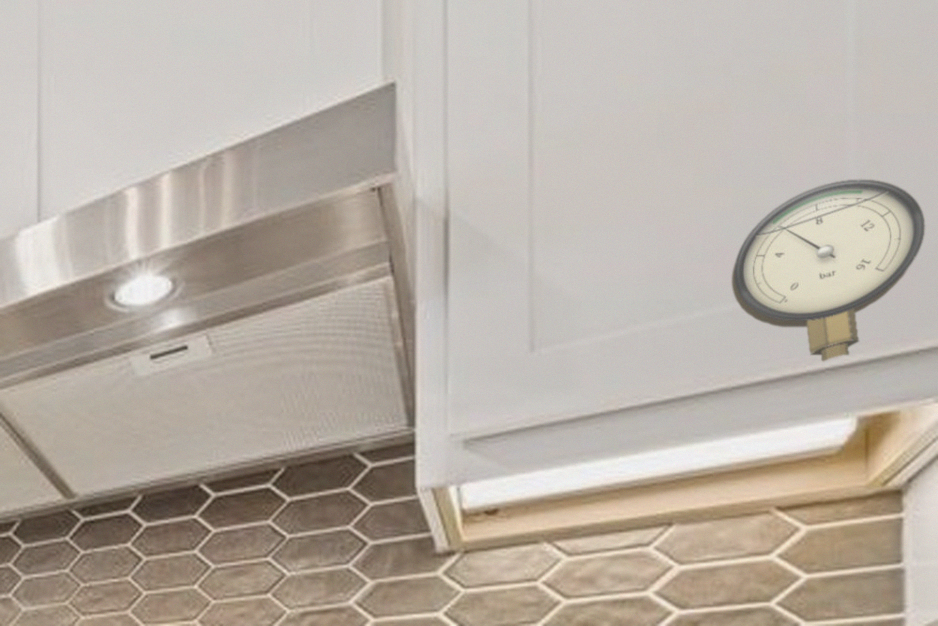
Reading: 6bar
